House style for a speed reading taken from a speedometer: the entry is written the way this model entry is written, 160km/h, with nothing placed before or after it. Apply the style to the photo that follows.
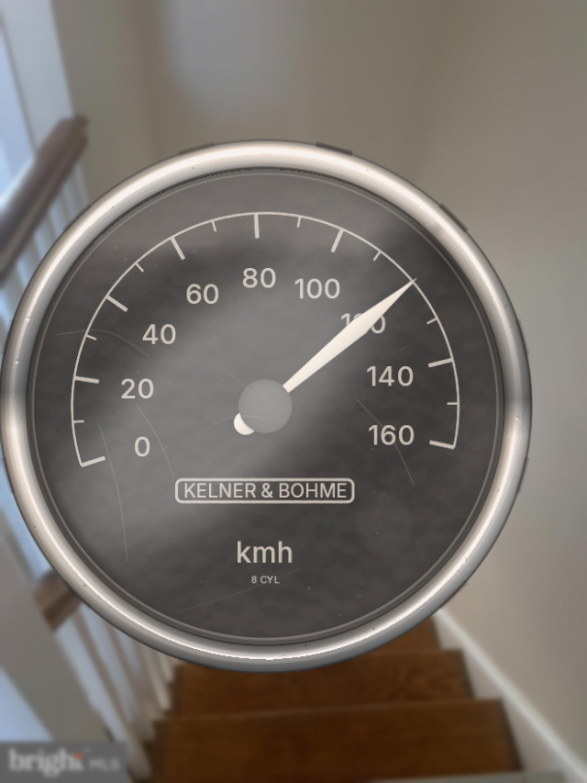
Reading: 120km/h
